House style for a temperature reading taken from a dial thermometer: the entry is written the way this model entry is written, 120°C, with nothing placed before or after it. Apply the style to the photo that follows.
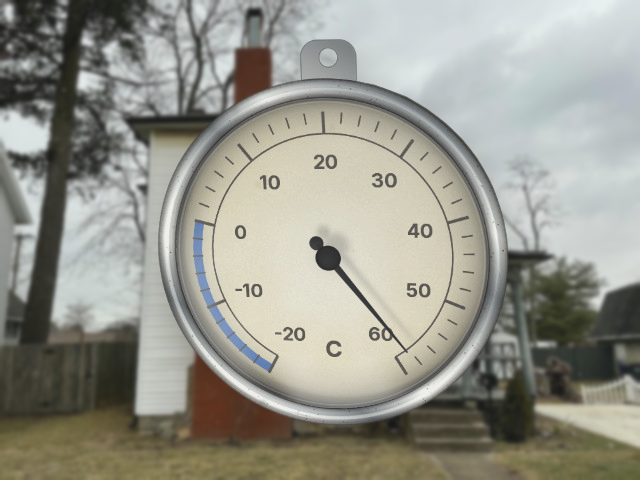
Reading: 58°C
